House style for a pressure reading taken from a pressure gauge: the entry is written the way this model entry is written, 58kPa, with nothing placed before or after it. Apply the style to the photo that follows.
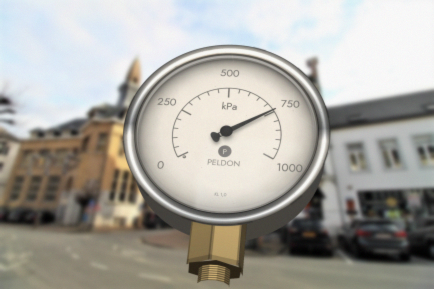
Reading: 750kPa
